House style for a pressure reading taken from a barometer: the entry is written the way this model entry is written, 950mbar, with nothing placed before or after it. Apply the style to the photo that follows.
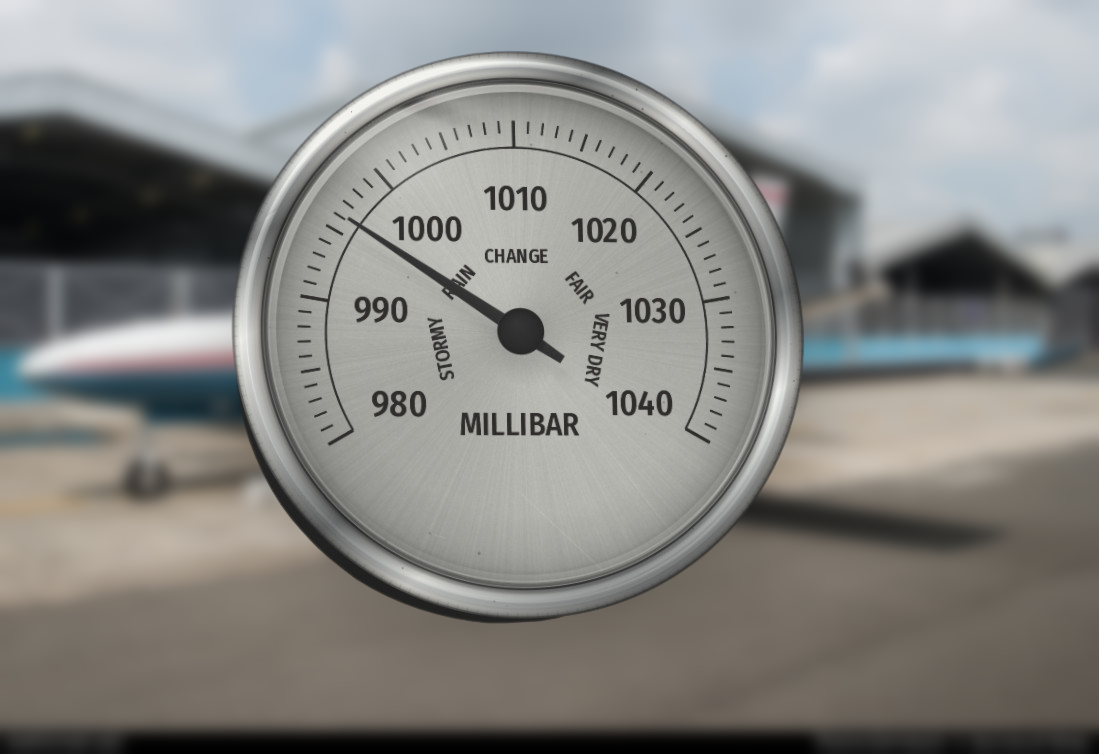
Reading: 996mbar
